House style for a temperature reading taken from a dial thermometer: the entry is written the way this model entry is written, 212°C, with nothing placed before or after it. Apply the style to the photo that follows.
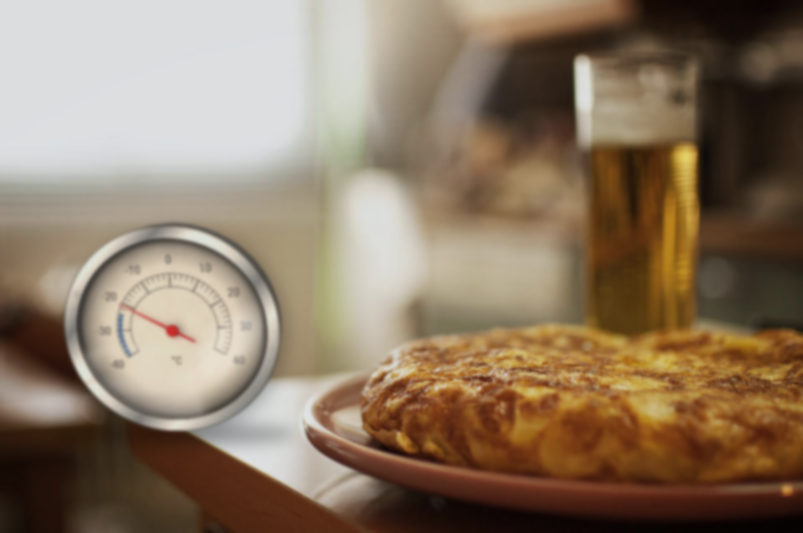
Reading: -20°C
